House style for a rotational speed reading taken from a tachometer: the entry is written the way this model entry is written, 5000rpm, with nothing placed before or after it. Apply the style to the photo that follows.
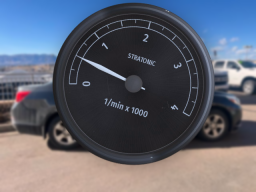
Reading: 500rpm
